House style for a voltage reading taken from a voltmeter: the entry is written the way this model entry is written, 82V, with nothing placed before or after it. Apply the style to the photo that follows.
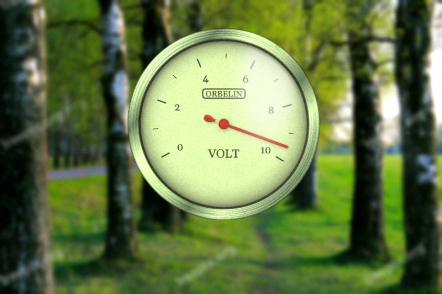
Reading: 9.5V
